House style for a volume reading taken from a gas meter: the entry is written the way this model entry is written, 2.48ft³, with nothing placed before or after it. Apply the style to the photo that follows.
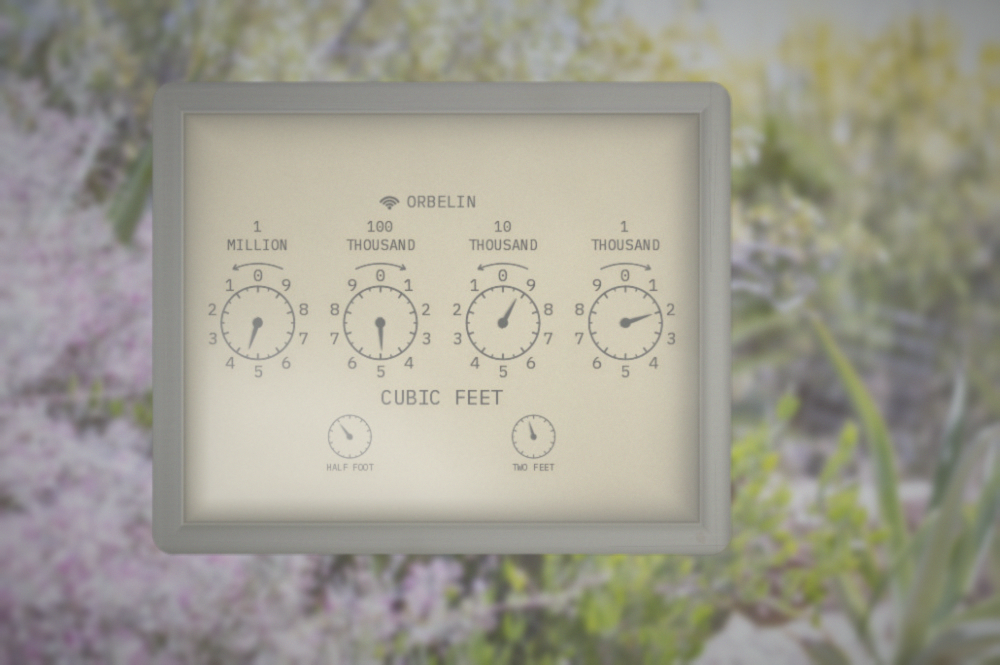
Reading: 449200ft³
